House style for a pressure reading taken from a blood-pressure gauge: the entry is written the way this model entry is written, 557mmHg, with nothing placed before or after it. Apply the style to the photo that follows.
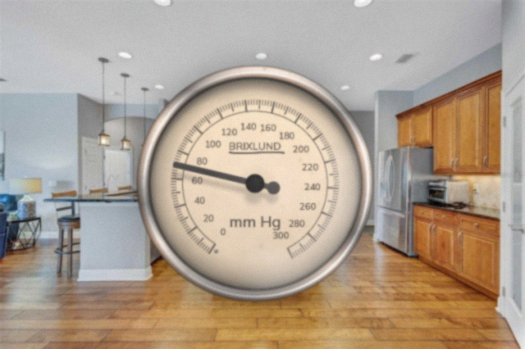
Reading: 70mmHg
